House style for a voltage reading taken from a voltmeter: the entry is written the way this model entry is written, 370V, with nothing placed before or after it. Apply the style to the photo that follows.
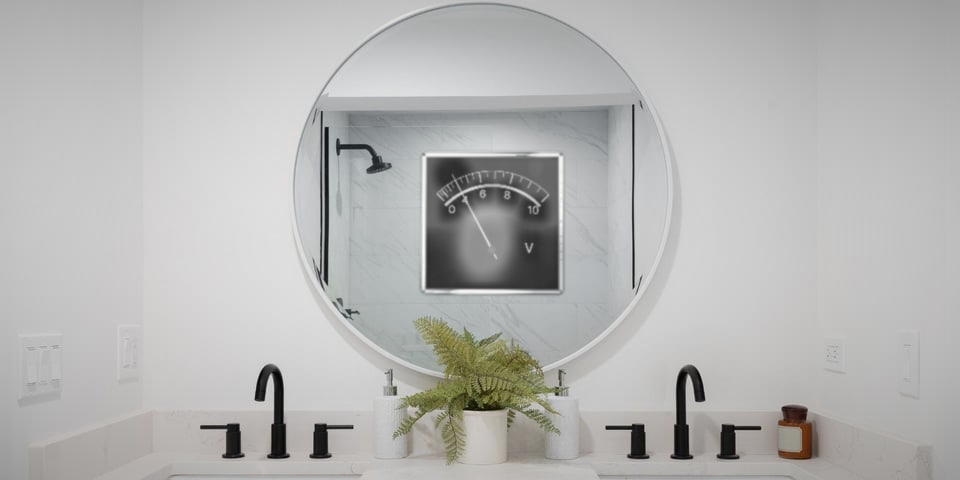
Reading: 4V
